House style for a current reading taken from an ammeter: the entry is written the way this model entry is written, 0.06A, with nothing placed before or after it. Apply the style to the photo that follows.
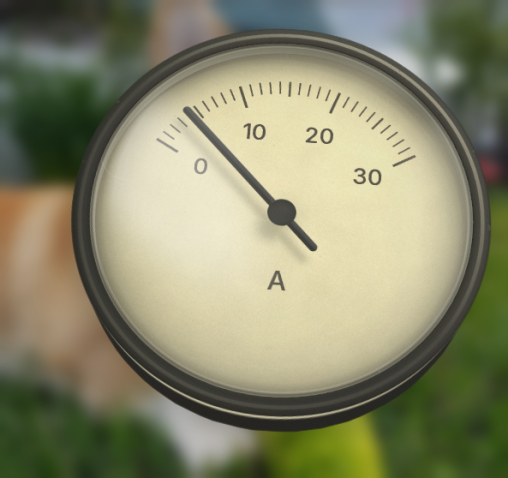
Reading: 4A
